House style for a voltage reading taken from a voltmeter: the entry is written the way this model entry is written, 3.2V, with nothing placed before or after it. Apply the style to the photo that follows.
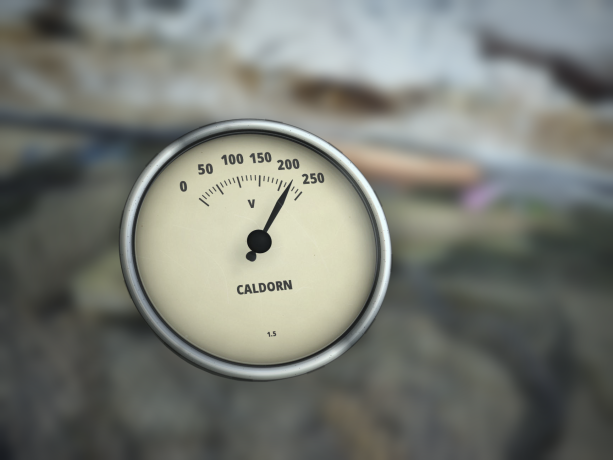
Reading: 220V
